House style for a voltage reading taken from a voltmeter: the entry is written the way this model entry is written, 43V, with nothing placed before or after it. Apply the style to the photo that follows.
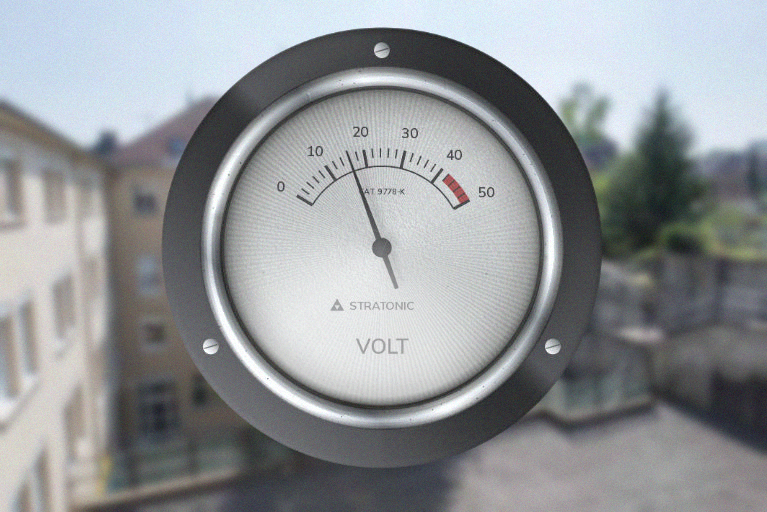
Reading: 16V
